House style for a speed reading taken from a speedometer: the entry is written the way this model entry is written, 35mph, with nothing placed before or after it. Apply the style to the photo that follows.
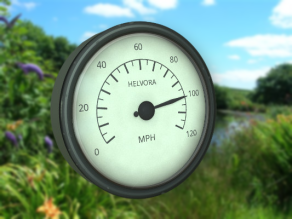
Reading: 100mph
